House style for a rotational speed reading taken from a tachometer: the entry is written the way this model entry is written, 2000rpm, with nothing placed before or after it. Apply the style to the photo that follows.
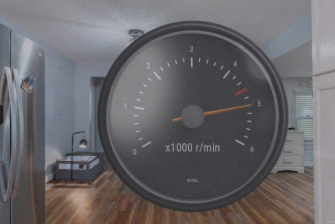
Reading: 5000rpm
